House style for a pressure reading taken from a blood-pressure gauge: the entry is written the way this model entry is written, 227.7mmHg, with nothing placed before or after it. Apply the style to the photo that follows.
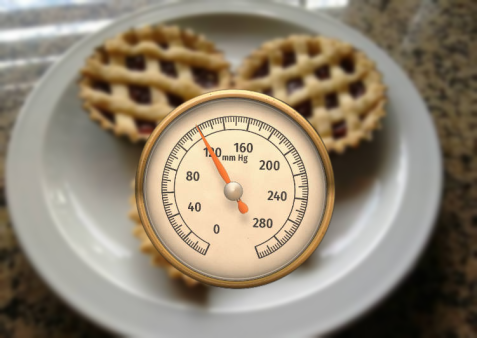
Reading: 120mmHg
